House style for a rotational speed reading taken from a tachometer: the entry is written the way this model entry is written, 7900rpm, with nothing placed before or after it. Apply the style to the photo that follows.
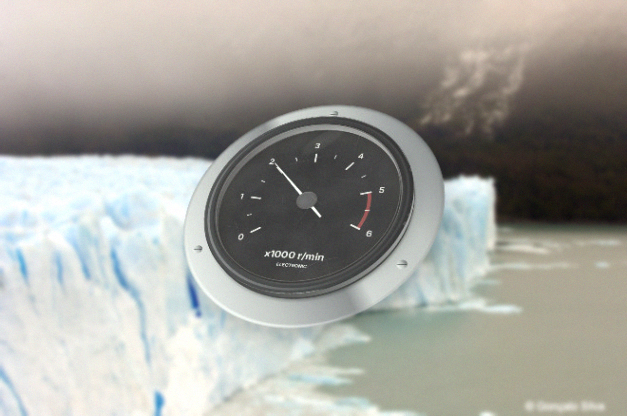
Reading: 2000rpm
